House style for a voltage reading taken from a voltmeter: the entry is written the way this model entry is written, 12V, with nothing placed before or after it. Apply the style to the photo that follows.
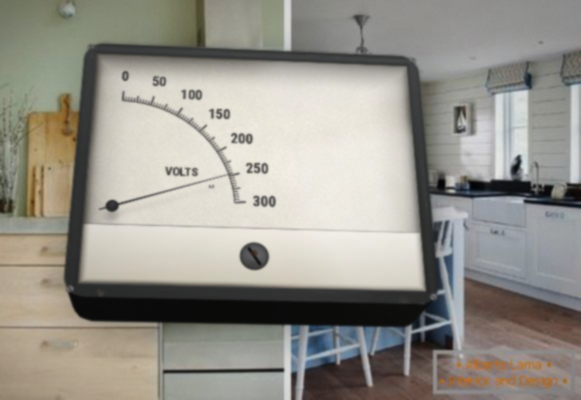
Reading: 250V
